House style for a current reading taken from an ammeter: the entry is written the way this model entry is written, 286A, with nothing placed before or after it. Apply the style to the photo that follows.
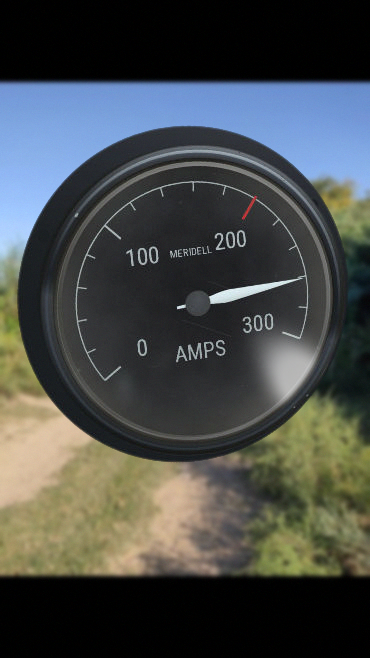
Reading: 260A
